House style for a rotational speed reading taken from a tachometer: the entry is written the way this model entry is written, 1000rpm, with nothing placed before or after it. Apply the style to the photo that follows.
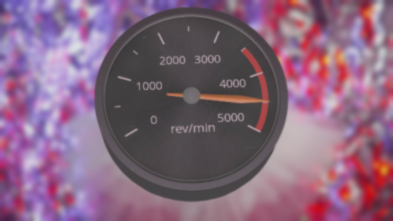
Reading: 4500rpm
